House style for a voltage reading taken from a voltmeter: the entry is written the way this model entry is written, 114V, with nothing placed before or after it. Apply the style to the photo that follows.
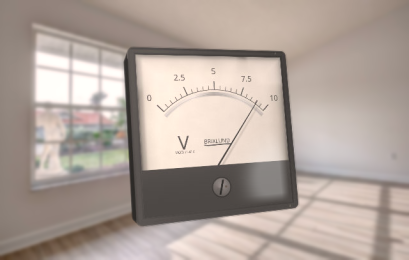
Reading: 9V
